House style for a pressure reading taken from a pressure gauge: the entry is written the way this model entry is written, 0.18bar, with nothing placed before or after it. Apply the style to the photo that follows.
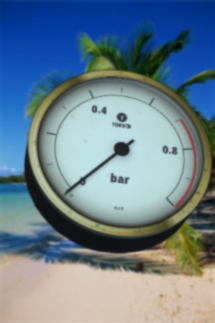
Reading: 0bar
